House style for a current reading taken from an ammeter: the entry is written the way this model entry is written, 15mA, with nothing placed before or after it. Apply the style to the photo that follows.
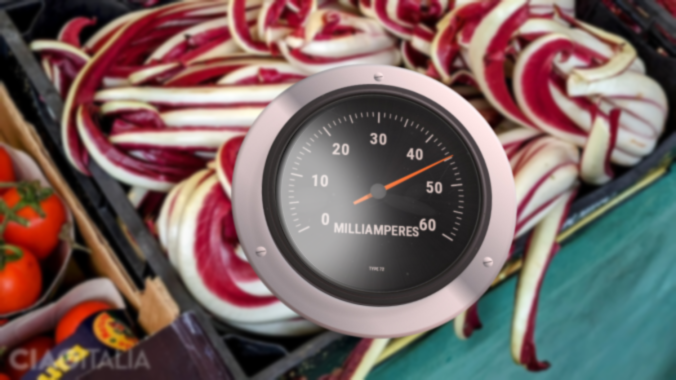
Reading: 45mA
